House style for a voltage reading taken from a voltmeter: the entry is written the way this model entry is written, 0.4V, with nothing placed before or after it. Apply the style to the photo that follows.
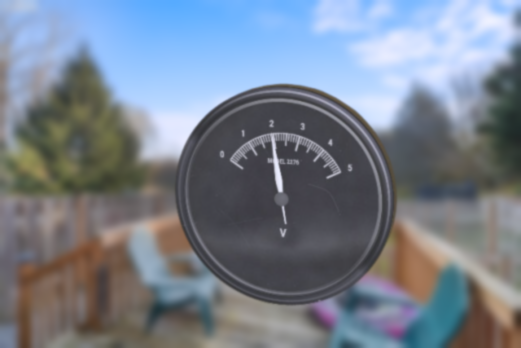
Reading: 2V
